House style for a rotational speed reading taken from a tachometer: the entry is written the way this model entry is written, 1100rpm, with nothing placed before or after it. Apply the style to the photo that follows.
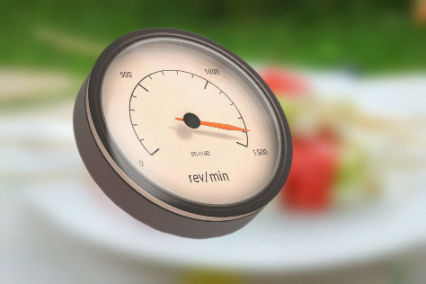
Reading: 1400rpm
